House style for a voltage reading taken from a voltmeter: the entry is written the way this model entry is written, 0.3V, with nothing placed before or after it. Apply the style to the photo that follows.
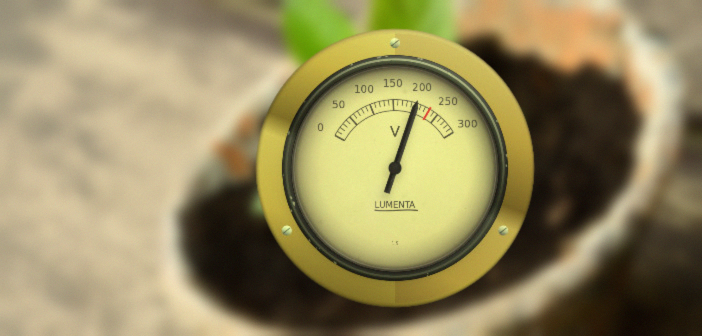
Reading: 200V
